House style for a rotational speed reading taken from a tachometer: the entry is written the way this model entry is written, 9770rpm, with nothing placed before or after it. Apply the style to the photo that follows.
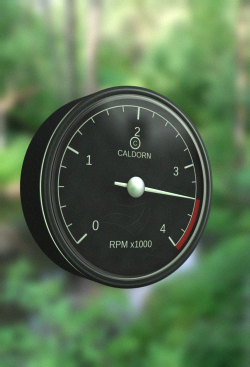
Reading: 3400rpm
